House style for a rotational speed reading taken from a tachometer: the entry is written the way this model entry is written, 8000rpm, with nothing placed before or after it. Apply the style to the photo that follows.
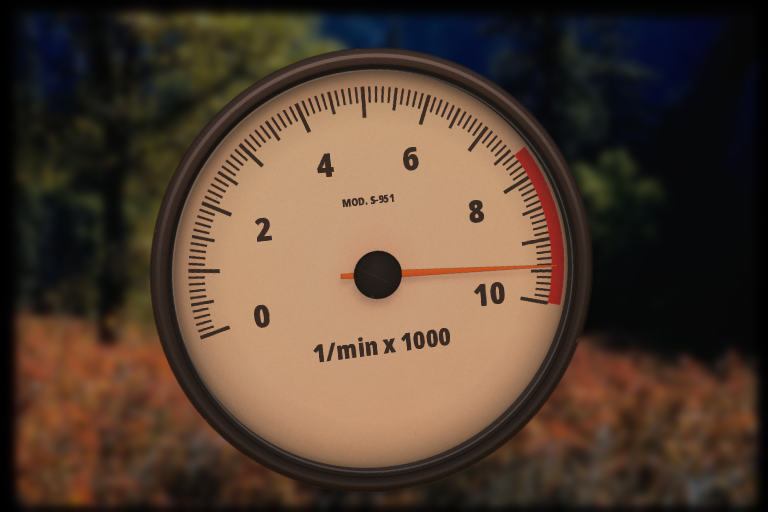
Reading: 9400rpm
